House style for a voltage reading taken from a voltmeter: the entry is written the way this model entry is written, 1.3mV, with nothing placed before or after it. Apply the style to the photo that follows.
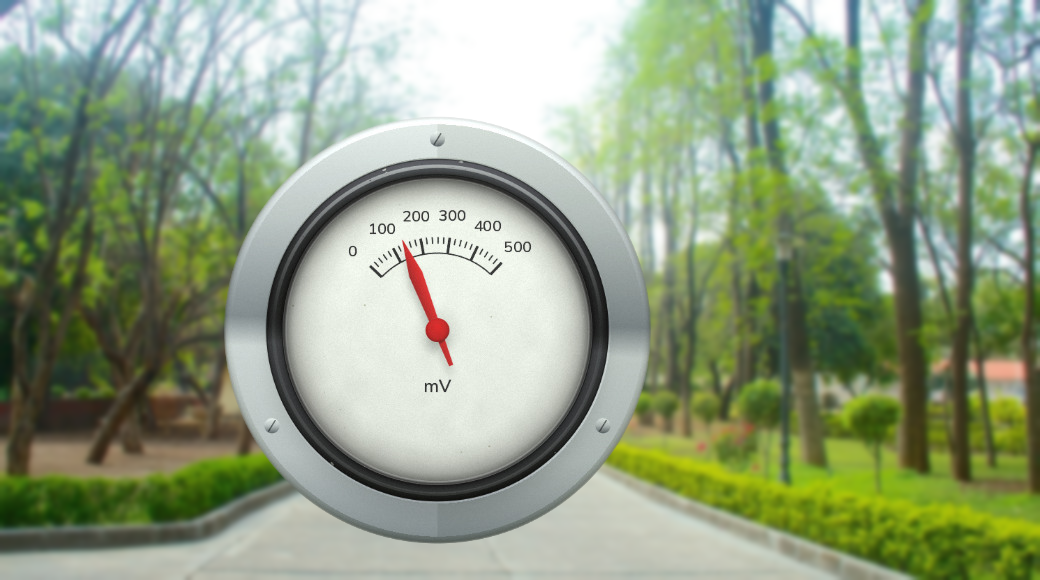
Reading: 140mV
